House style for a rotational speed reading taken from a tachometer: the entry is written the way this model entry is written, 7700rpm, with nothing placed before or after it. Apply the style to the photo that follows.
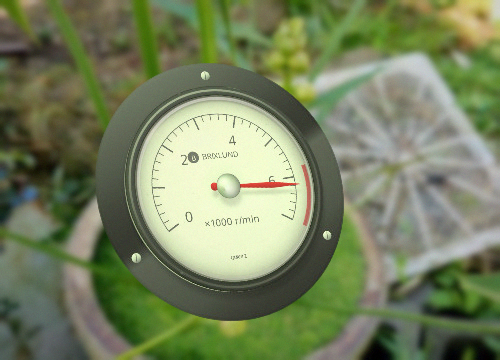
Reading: 6200rpm
